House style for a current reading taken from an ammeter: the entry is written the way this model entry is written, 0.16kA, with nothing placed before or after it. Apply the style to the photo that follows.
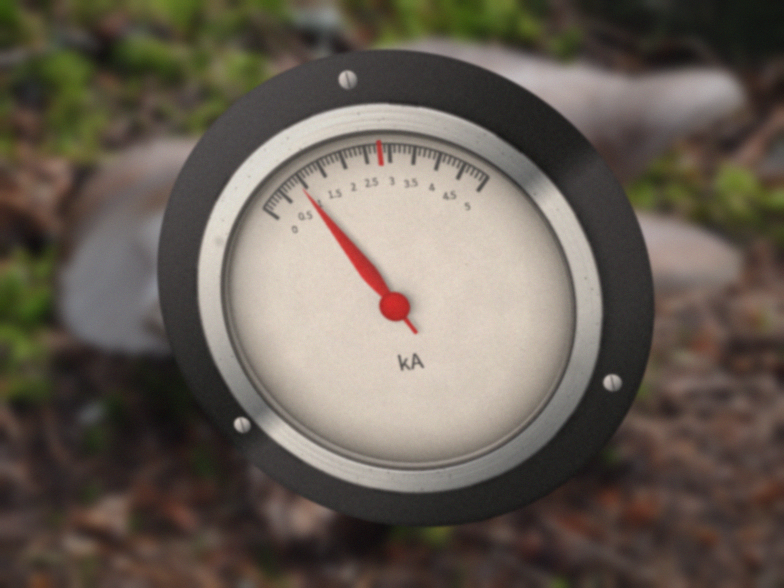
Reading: 1kA
